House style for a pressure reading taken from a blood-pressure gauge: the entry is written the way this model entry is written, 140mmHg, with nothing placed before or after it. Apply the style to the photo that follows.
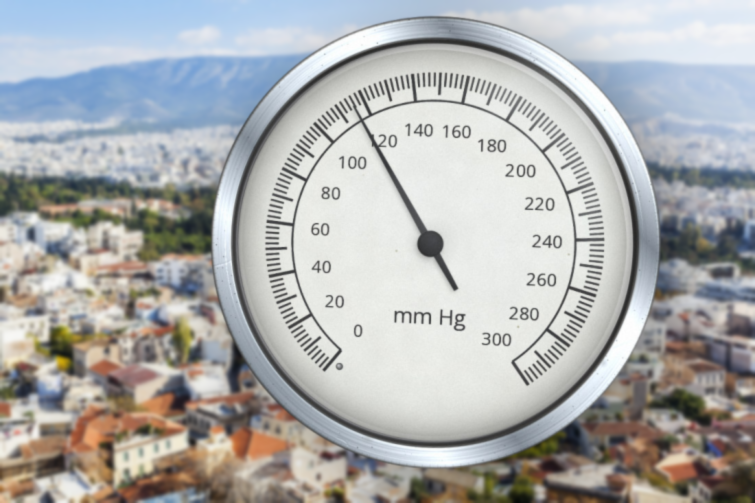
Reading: 116mmHg
